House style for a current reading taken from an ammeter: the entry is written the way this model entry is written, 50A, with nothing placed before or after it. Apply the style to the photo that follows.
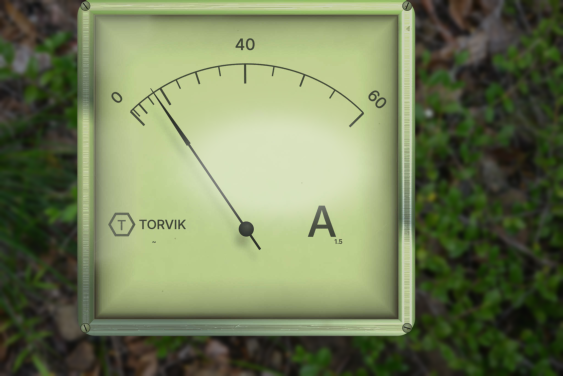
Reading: 17.5A
